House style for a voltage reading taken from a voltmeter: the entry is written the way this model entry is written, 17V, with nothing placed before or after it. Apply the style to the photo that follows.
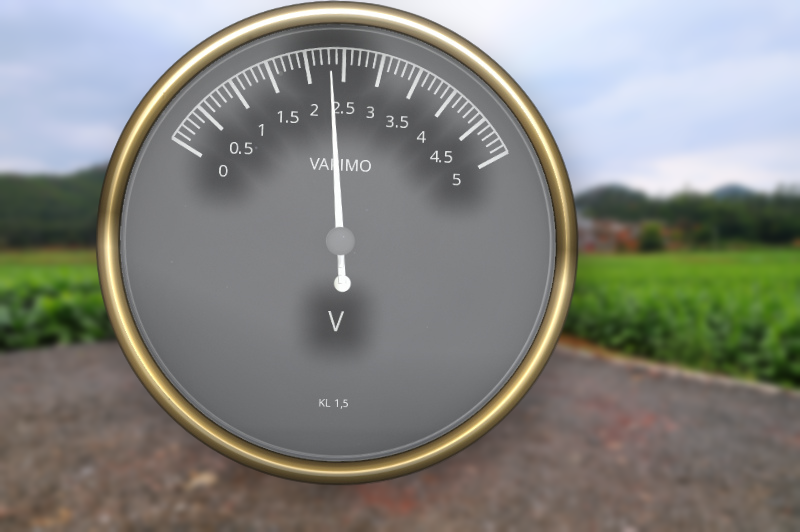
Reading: 2.3V
